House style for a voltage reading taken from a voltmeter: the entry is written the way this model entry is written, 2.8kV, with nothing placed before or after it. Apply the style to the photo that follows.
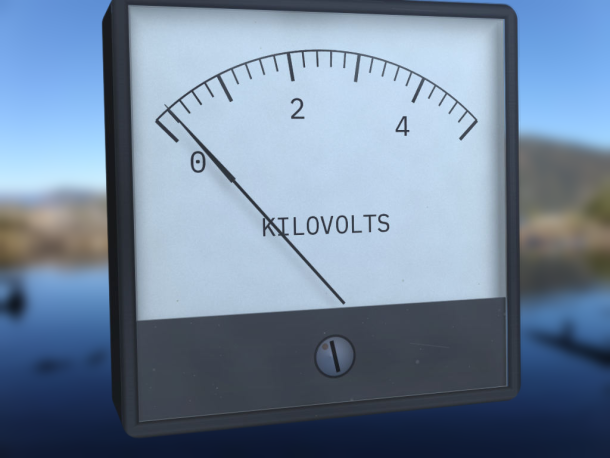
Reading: 0.2kV
